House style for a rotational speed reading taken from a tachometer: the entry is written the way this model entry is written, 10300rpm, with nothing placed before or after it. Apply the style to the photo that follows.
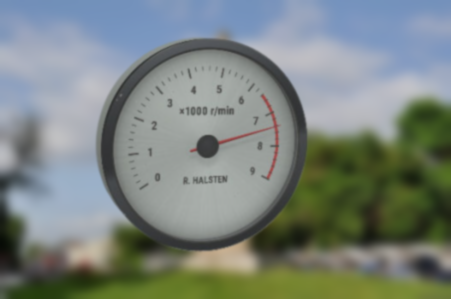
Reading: 7400rpm
